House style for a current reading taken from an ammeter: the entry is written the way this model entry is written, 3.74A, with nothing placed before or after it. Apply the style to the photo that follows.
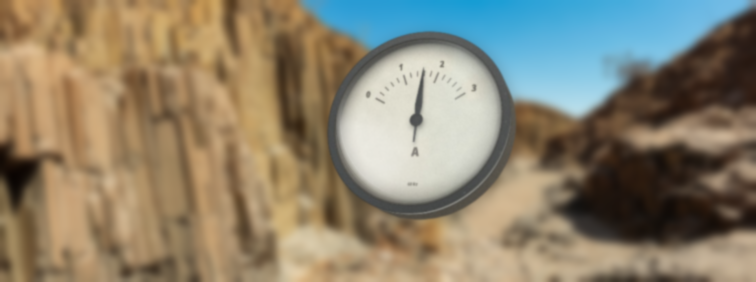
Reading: 1.6A
